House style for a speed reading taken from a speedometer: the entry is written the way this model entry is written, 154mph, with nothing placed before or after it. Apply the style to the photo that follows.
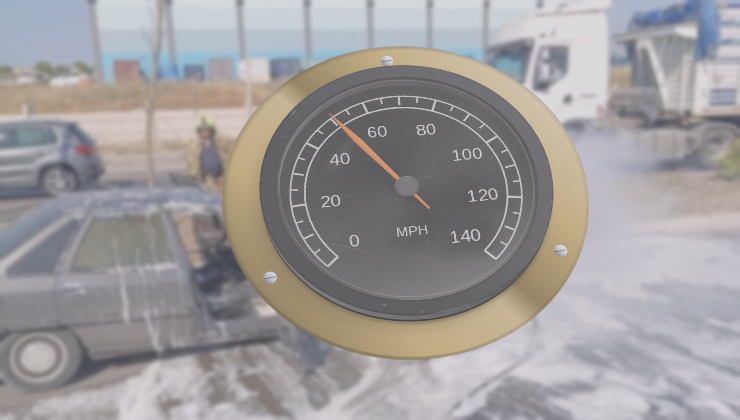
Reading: 50mph
